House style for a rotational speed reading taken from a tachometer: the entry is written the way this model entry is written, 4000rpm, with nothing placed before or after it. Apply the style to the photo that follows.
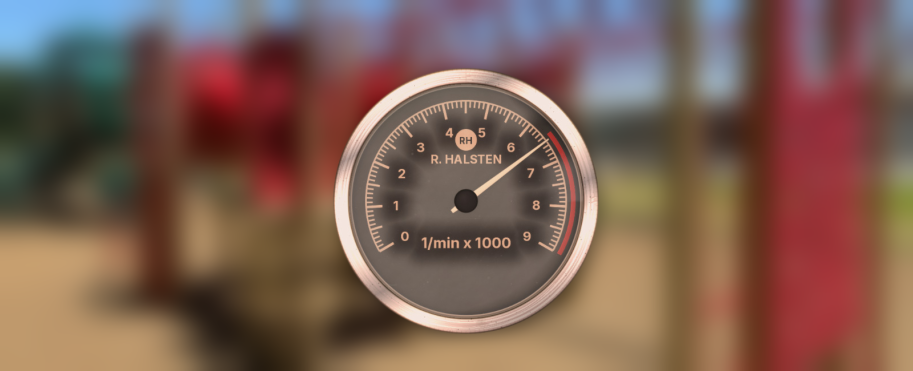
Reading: 6500rpm
